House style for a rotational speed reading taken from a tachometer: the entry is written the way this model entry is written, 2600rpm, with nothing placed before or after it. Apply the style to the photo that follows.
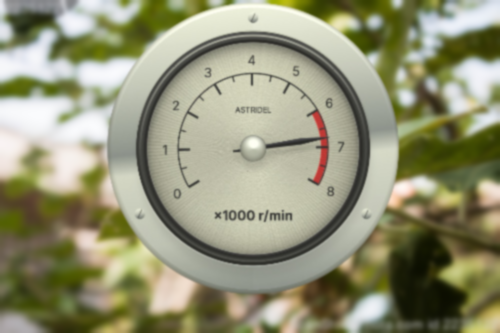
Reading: 6750rpm
